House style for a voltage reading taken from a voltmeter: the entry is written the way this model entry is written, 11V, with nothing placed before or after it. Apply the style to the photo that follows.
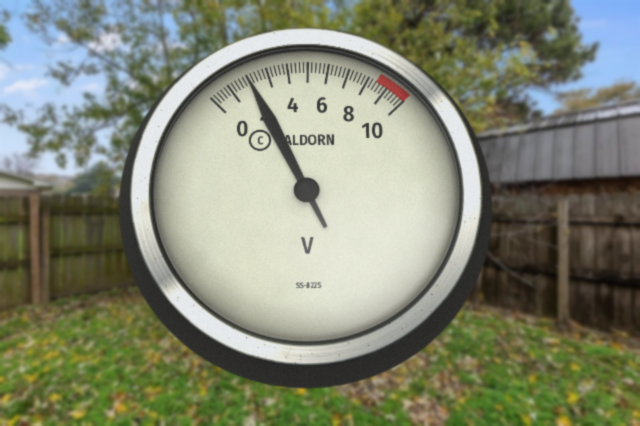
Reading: 2V
